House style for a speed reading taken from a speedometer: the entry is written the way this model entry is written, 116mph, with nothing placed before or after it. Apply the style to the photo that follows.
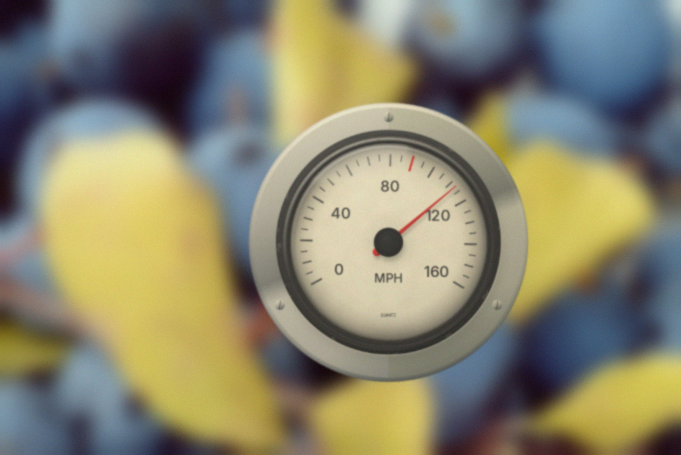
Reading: 112.5mph
